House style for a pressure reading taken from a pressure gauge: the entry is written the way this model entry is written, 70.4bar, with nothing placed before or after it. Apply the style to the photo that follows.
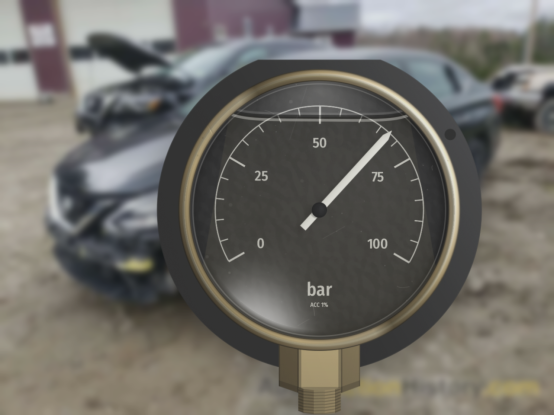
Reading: 67.5bar
